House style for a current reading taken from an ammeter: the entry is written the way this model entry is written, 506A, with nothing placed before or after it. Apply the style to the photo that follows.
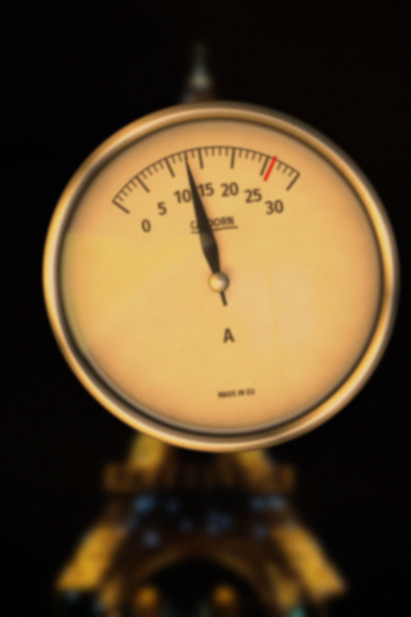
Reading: 13A
